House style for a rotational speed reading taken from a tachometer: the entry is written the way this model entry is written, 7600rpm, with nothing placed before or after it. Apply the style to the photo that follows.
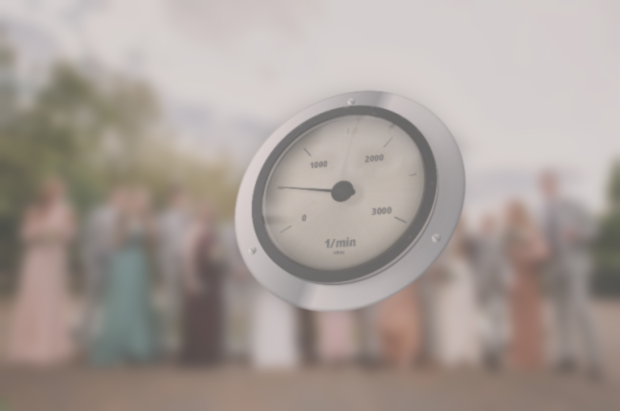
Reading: 500rpm
